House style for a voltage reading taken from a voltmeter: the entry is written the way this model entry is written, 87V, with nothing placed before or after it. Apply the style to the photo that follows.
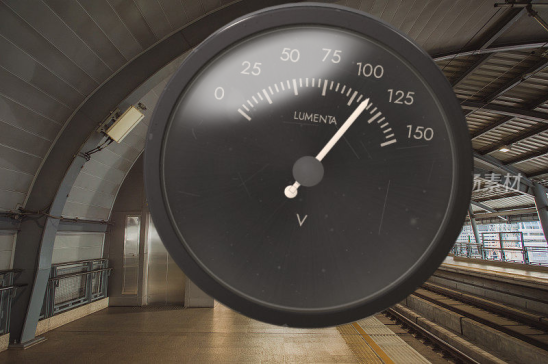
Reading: 110V
